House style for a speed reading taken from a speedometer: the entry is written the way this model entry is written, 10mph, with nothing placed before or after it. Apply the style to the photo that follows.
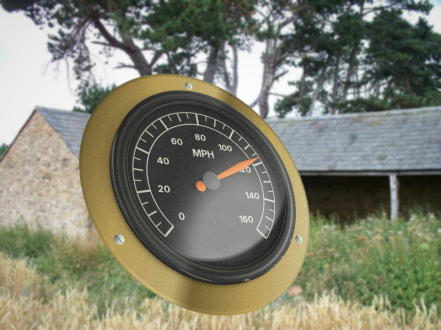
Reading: 117.5mph
